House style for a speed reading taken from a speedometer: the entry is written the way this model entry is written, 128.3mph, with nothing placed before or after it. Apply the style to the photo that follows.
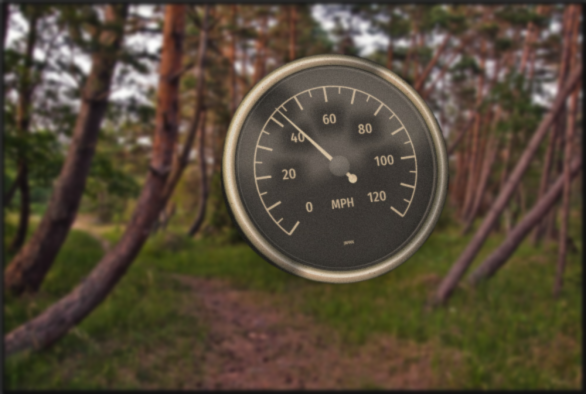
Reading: 42.5mph
